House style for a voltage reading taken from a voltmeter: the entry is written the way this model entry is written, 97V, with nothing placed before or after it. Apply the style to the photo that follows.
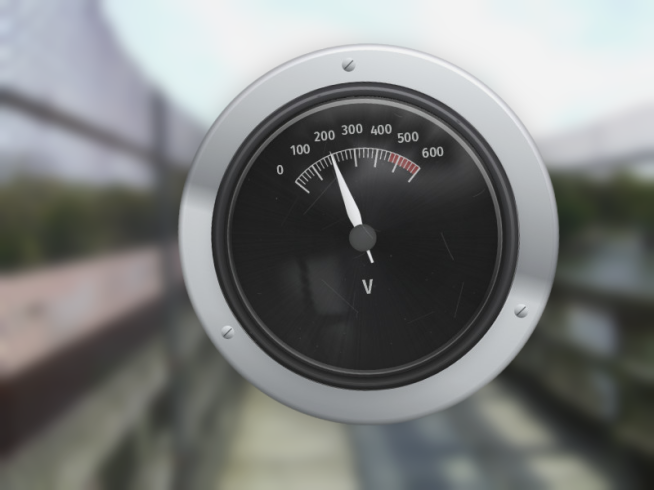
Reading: 200V
